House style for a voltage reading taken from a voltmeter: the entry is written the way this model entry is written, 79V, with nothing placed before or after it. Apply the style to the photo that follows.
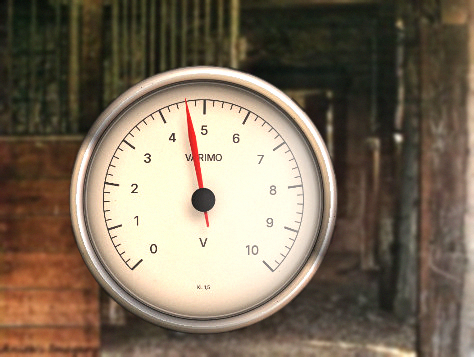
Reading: 4.6V
